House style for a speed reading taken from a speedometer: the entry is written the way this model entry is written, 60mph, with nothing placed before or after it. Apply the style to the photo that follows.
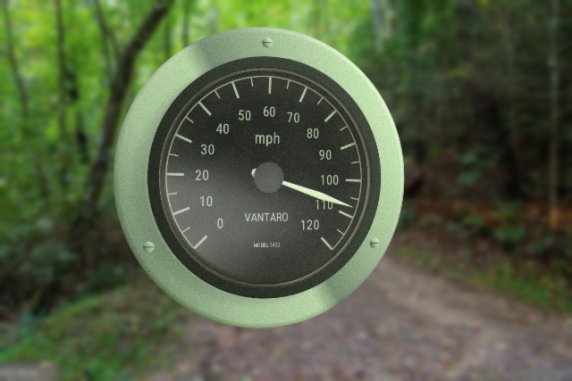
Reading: 107.5mph
